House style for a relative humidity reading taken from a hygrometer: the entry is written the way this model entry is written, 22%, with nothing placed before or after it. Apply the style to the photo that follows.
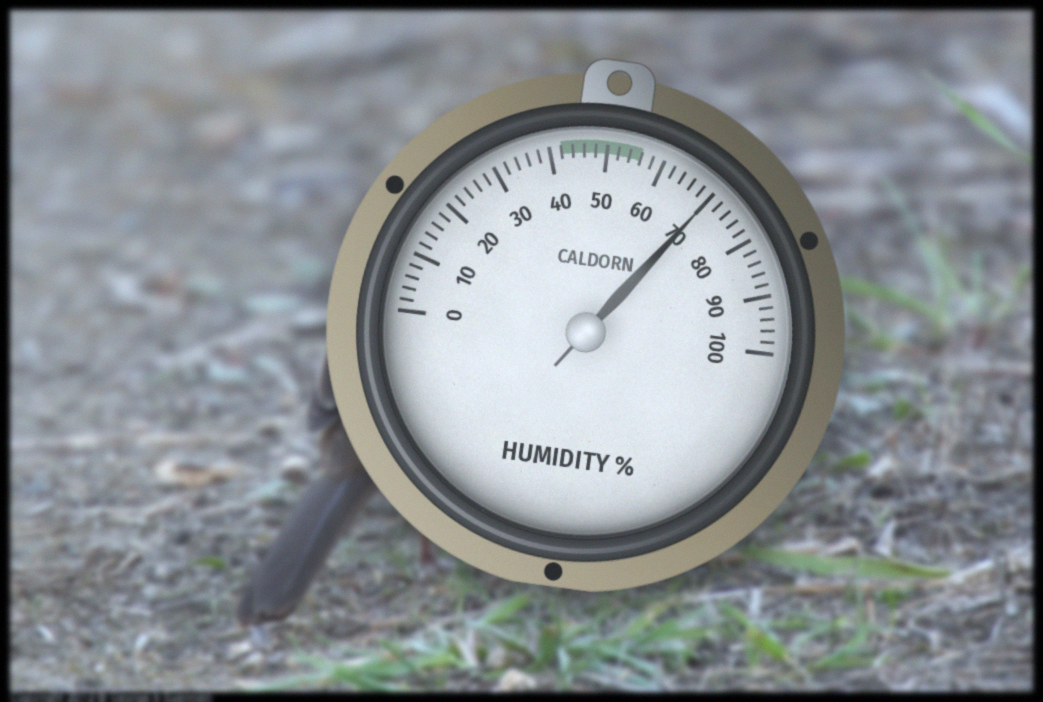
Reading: 70%
